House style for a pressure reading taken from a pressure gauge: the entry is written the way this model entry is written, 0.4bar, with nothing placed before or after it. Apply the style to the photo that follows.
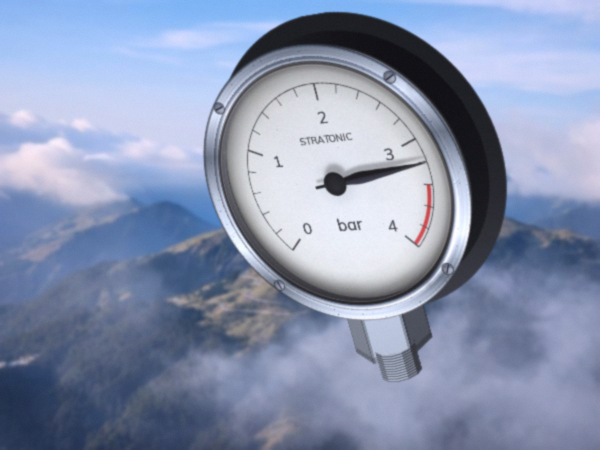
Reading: 3.2bar
